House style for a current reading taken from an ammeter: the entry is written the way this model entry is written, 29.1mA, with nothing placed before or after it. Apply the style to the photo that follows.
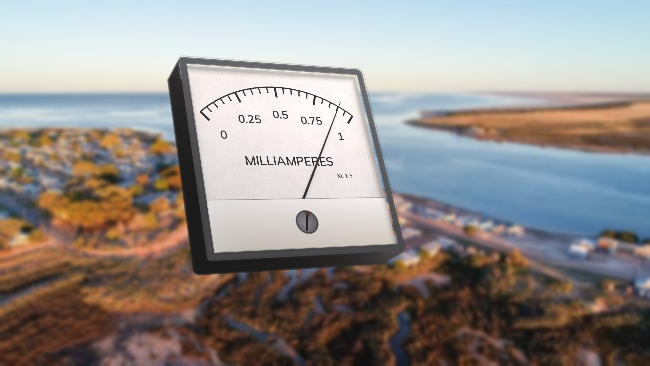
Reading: 0.9mA
